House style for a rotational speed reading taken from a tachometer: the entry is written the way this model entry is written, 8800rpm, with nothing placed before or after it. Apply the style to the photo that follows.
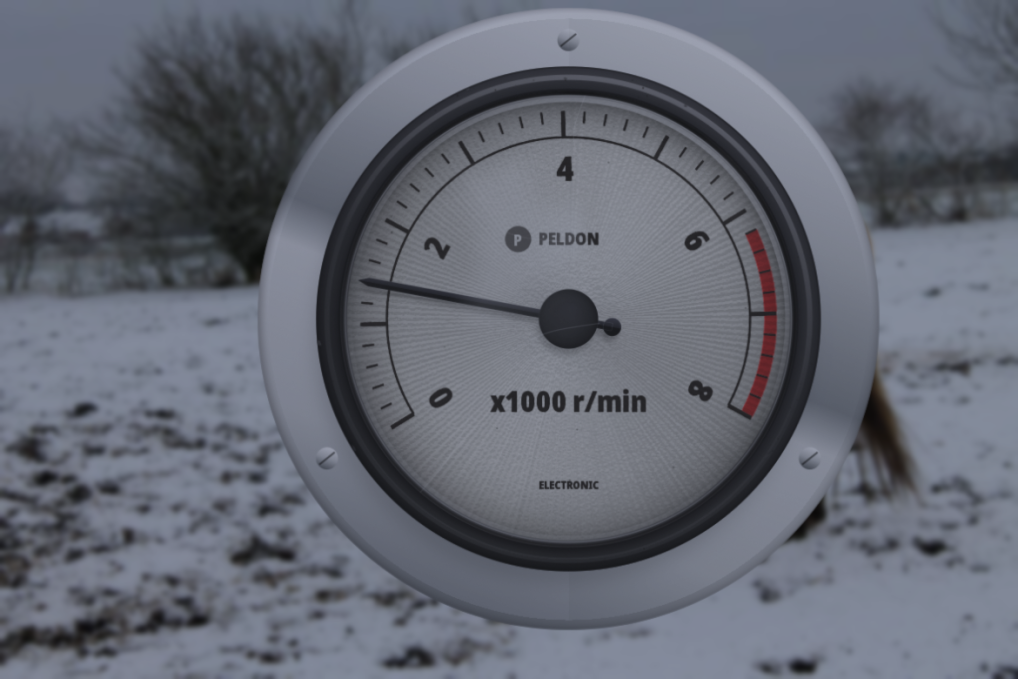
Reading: 1400rpm
